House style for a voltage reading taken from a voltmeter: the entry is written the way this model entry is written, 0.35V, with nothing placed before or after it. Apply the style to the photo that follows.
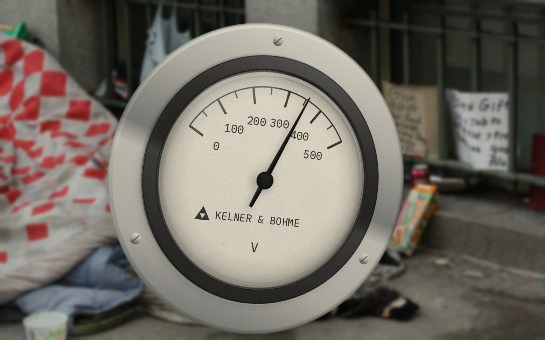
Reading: 350V
